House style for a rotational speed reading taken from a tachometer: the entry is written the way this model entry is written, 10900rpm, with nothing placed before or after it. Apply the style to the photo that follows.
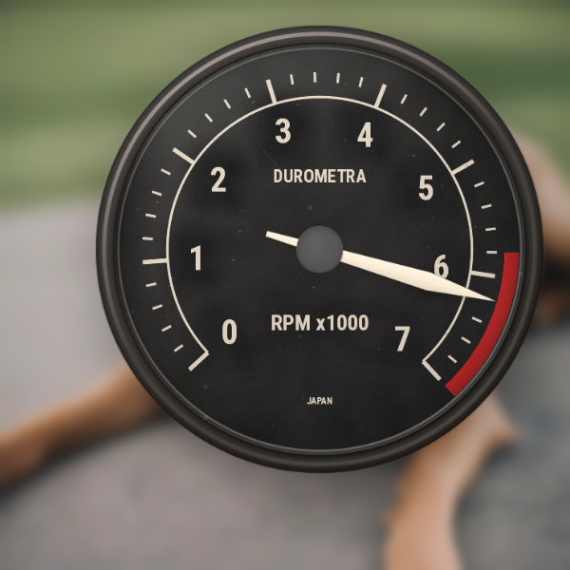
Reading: 6200rpm
